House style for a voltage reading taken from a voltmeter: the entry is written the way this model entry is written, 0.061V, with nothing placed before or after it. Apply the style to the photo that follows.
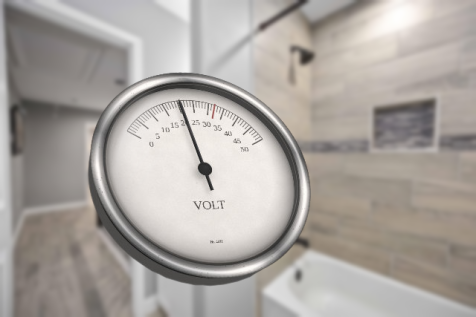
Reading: 20V
